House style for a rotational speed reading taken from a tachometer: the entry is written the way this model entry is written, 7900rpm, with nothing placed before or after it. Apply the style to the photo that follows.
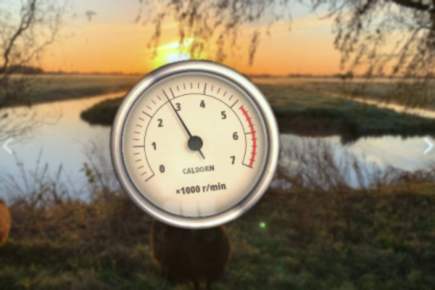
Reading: 2800rpm
